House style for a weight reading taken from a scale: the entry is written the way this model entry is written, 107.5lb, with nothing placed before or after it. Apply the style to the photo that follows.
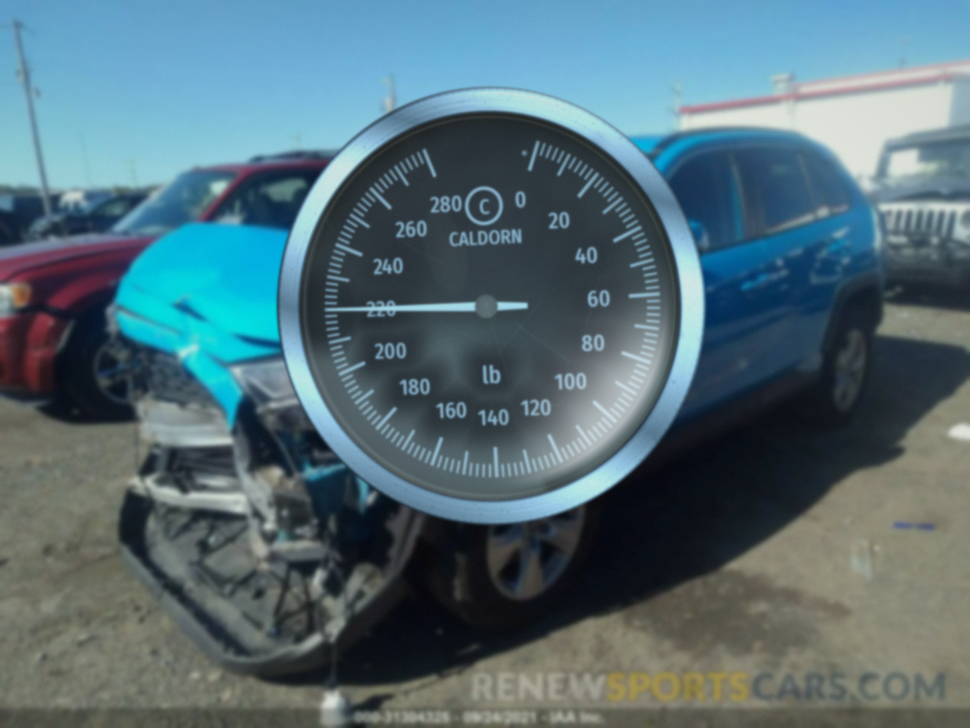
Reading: 220lb
